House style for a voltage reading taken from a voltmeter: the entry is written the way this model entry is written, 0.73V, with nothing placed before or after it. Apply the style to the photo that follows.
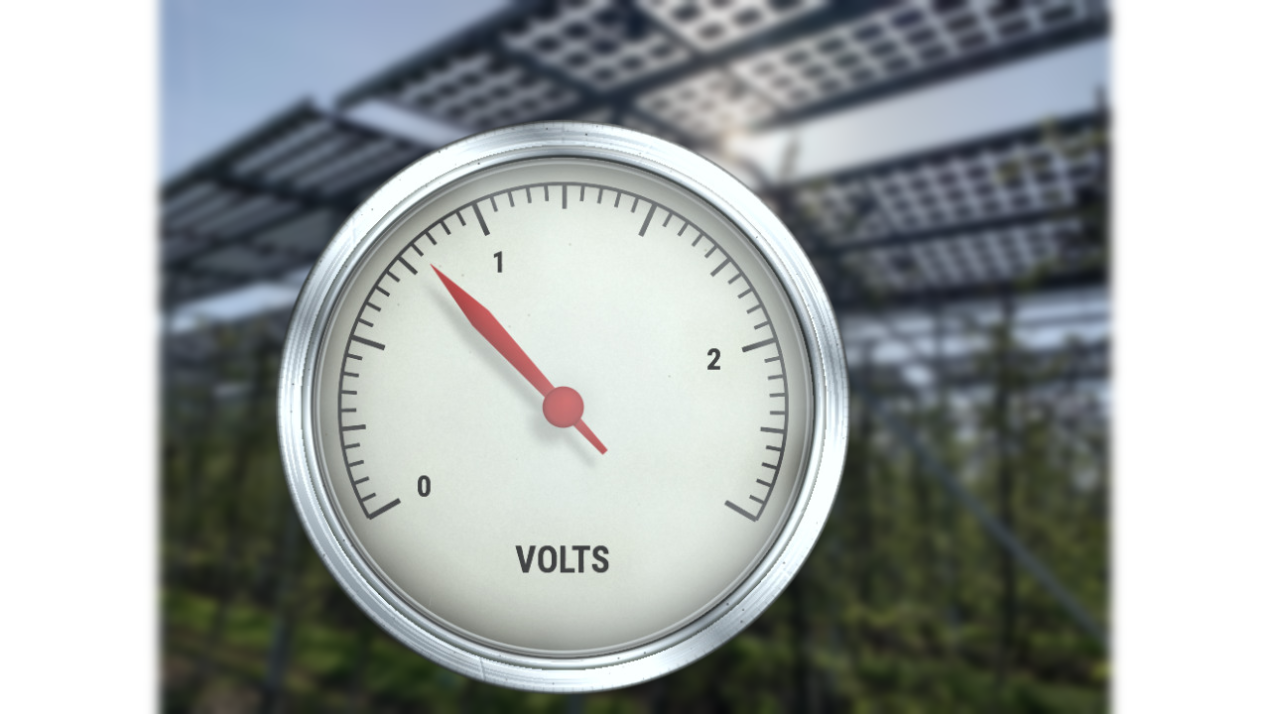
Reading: 0.8V
